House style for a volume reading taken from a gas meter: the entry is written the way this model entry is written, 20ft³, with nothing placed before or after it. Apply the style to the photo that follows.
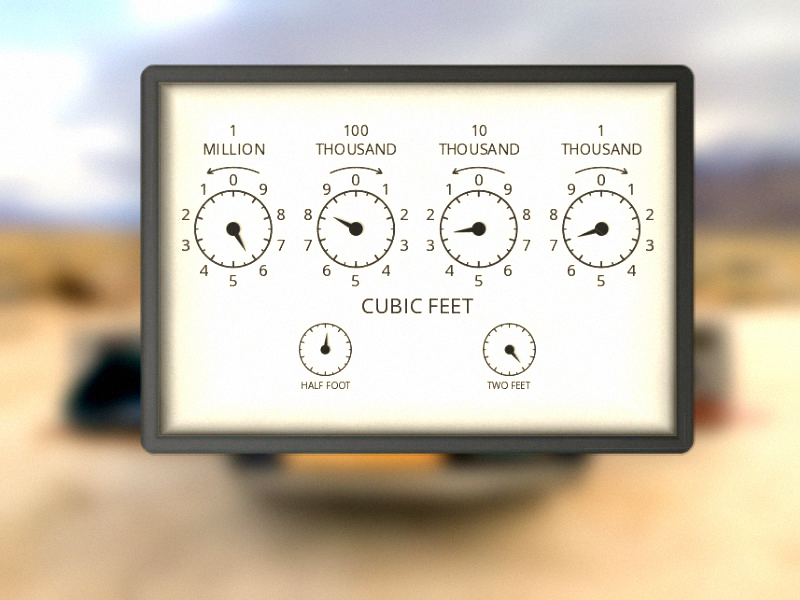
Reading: 582700ft³
